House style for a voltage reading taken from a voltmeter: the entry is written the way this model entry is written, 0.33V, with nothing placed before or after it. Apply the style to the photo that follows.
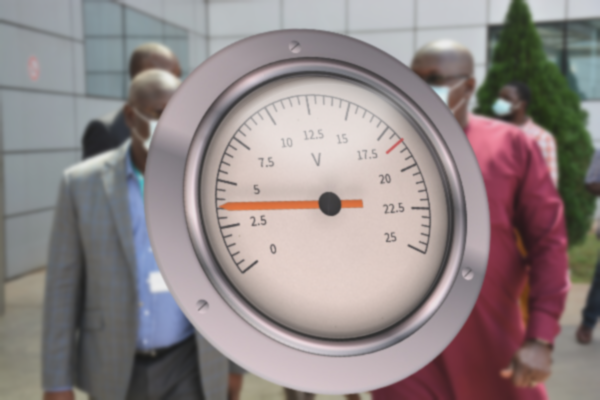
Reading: 3.5V
